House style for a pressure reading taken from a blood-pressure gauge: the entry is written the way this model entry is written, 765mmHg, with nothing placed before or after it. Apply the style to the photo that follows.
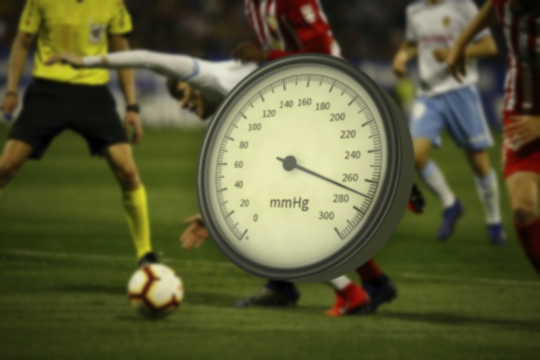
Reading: 270mmHg
